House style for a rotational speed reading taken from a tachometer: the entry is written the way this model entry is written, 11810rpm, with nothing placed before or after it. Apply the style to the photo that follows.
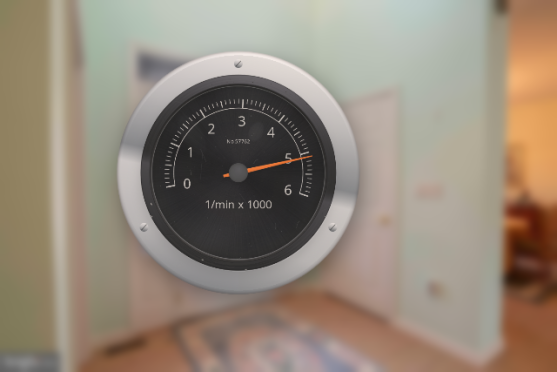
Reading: 5100rpm
